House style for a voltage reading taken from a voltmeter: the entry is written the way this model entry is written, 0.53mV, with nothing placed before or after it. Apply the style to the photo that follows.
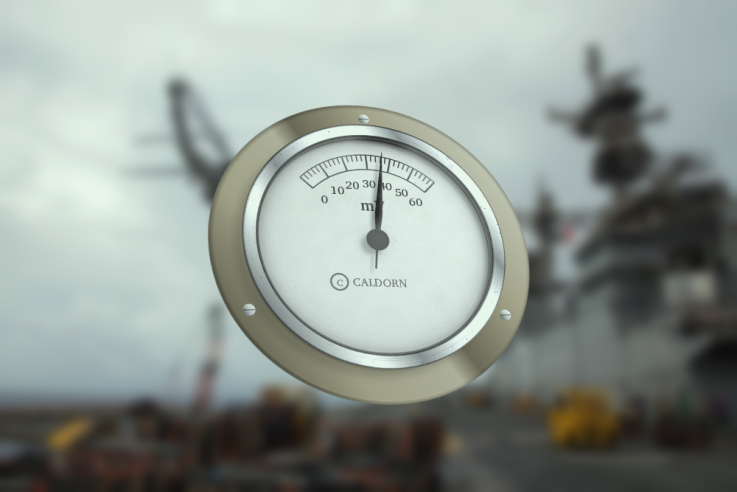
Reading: 36mV
